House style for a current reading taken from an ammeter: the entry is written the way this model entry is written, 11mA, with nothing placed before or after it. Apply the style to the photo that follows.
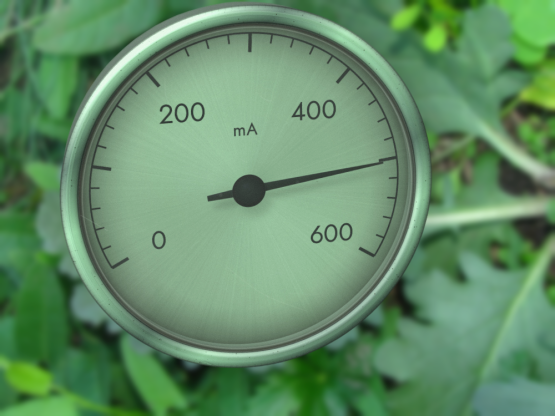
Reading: 500mA
